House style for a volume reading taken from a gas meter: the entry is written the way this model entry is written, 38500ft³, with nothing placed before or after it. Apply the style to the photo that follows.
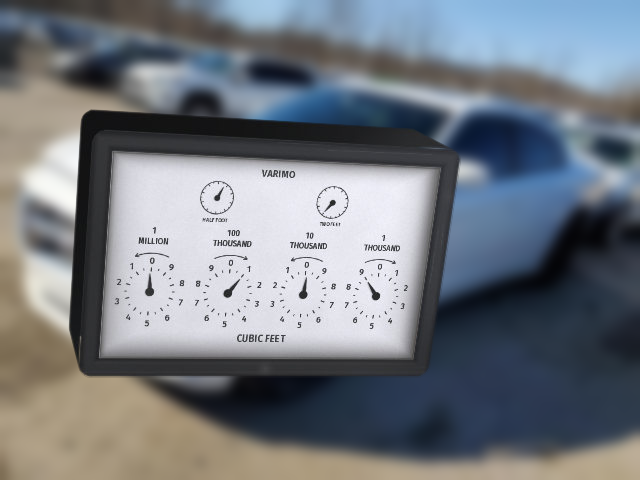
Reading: 9900ft³
